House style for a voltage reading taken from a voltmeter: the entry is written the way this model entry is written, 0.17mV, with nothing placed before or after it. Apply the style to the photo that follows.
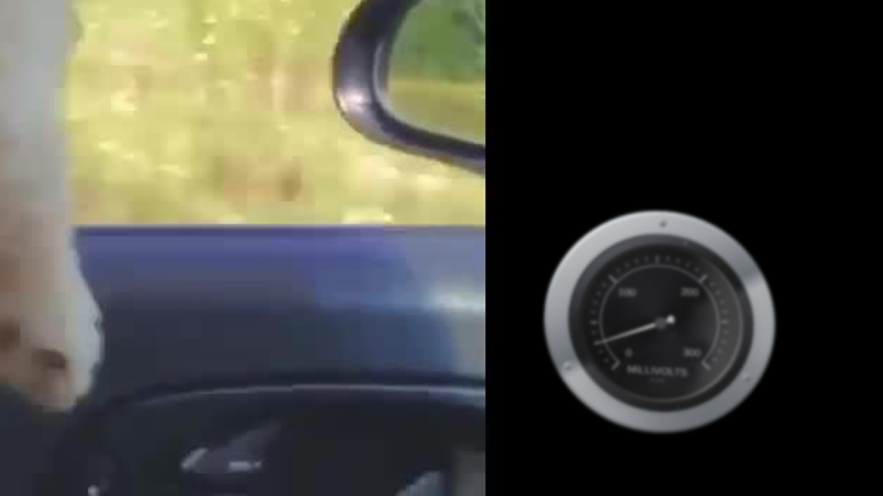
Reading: 30mV
